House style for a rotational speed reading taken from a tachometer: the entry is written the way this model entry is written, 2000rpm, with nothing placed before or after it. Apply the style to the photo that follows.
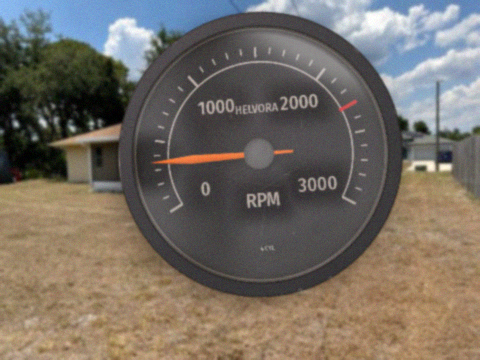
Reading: 350rpm
